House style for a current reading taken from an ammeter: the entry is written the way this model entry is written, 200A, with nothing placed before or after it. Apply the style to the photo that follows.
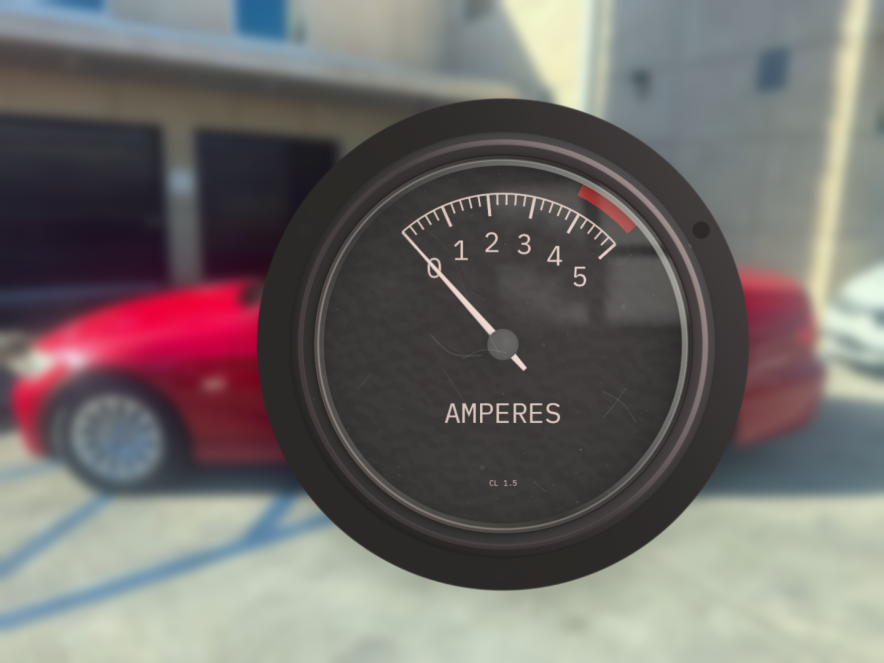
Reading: 0A
